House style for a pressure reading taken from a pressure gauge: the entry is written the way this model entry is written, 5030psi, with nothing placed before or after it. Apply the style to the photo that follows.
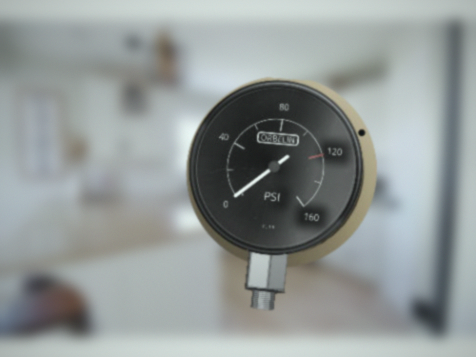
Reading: 0psi
